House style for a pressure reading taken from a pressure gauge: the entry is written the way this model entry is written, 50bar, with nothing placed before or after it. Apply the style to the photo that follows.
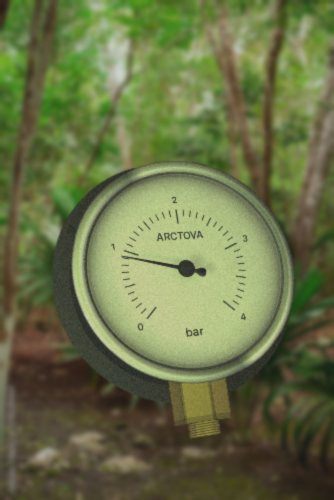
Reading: 0.9bar
